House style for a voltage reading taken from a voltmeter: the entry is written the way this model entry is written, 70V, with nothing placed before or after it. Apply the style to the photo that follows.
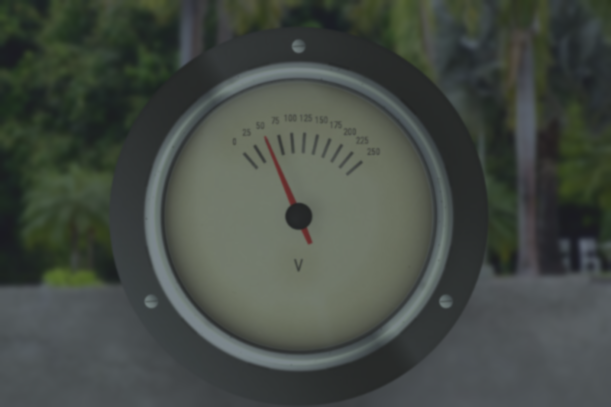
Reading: 50V
